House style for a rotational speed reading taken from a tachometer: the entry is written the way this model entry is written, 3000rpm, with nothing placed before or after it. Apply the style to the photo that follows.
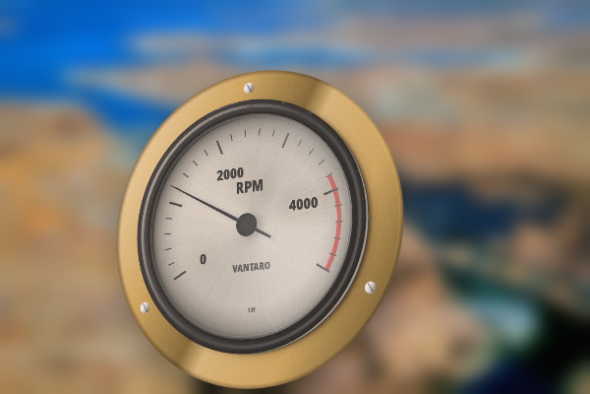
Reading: 1200rpm
